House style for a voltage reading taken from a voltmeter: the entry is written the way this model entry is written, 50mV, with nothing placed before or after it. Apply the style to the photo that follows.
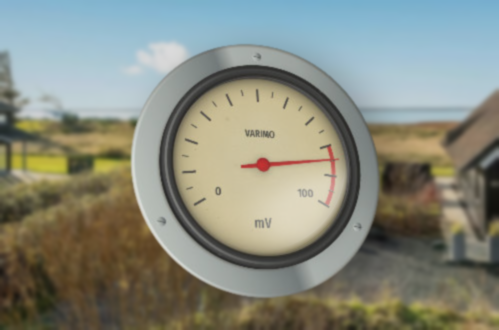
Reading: 85mV
